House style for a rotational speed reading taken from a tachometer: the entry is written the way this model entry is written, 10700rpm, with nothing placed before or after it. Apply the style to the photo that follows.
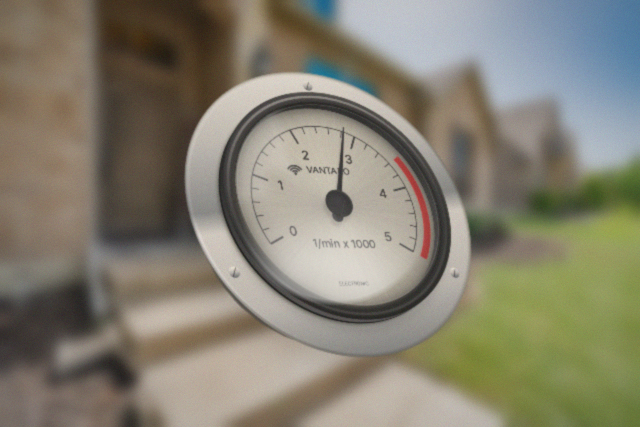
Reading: 2800rpm
